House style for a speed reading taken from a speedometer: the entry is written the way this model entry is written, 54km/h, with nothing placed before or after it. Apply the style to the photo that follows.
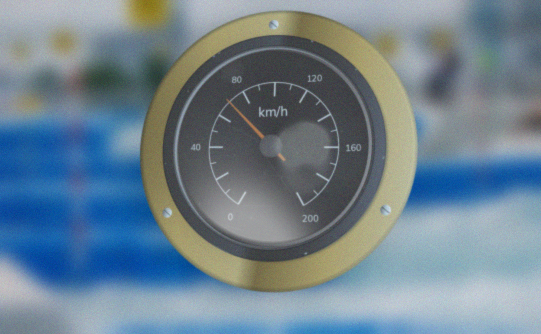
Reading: 70km/h
